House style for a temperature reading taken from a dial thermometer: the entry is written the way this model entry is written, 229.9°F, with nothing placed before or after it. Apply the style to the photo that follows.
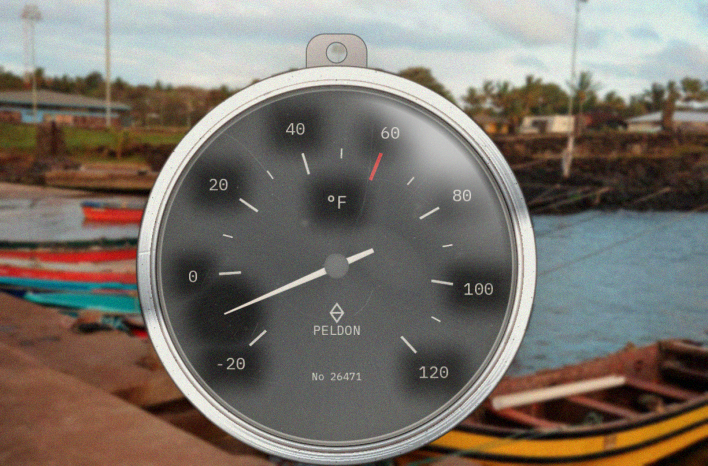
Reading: -10°F
